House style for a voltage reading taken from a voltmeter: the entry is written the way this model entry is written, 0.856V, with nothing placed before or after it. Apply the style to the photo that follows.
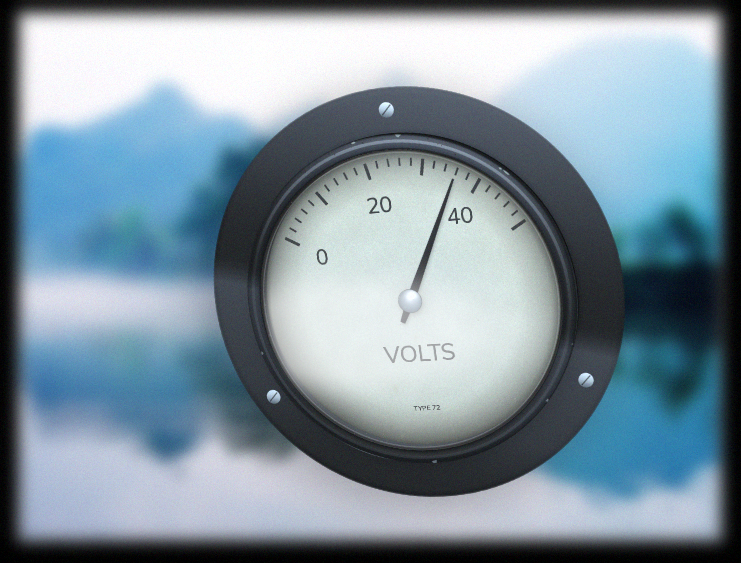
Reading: 36V
